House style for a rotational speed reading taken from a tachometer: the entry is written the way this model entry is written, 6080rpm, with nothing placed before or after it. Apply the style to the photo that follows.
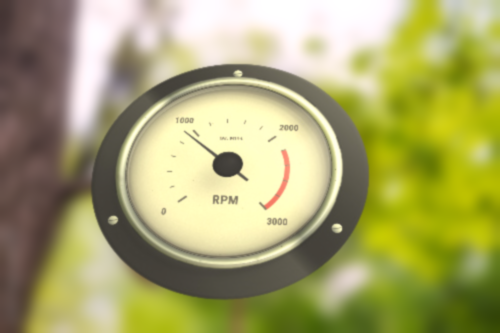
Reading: 900rpm
